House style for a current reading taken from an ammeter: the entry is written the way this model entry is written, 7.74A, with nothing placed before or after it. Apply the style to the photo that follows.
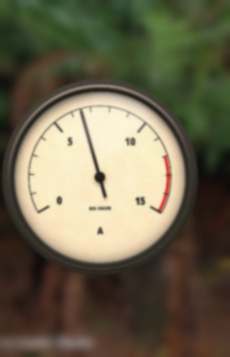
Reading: 6.5A
